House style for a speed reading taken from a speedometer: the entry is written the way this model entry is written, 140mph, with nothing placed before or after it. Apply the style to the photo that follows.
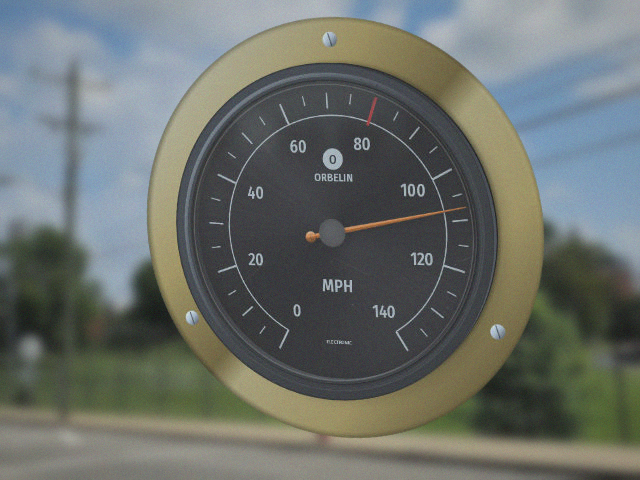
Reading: 107.5mph
